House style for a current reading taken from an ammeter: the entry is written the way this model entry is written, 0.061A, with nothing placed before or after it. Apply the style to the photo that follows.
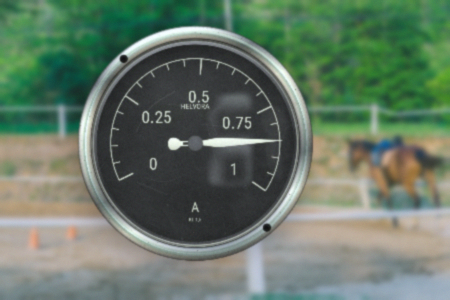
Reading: 0.85A
